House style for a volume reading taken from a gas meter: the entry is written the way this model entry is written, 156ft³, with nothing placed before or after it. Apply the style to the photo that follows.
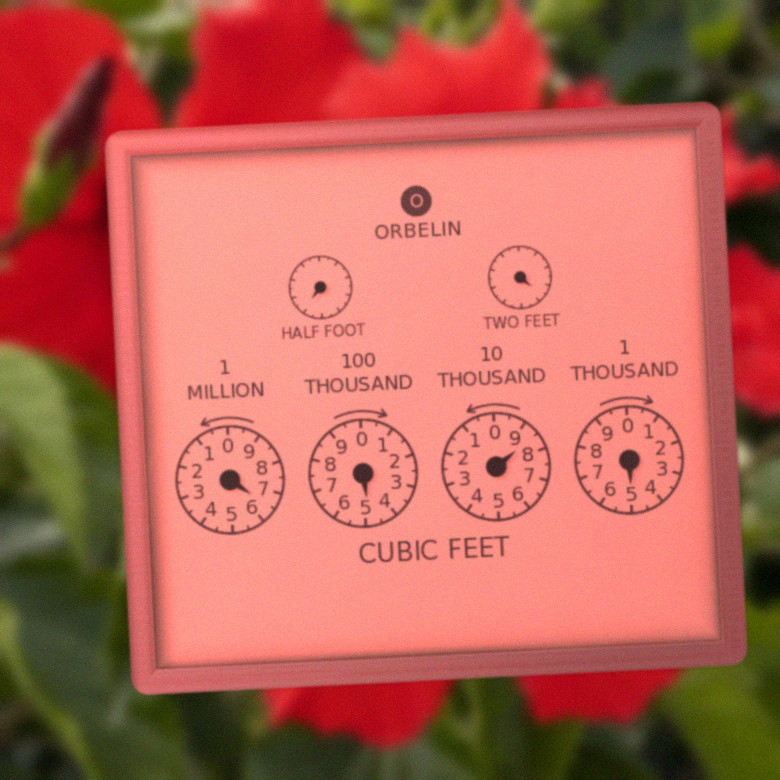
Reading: 648500ft³
